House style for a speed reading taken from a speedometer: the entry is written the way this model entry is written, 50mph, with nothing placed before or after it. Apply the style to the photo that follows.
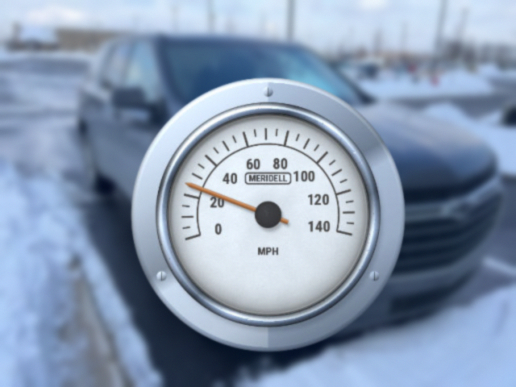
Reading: 25mph
